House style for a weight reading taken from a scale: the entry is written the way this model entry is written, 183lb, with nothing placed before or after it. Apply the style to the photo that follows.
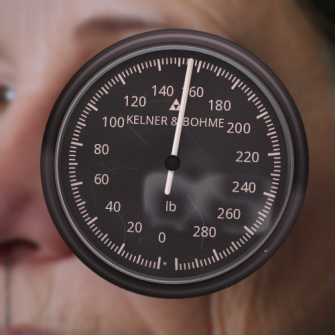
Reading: 156lb
